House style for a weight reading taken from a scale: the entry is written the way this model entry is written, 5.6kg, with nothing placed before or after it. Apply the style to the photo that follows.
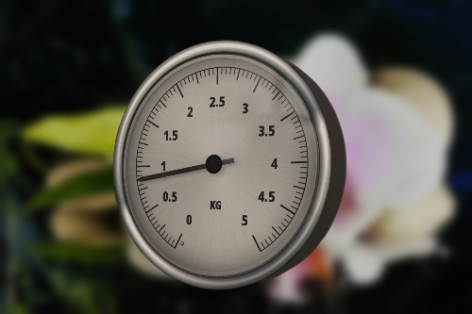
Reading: 0.85kg
